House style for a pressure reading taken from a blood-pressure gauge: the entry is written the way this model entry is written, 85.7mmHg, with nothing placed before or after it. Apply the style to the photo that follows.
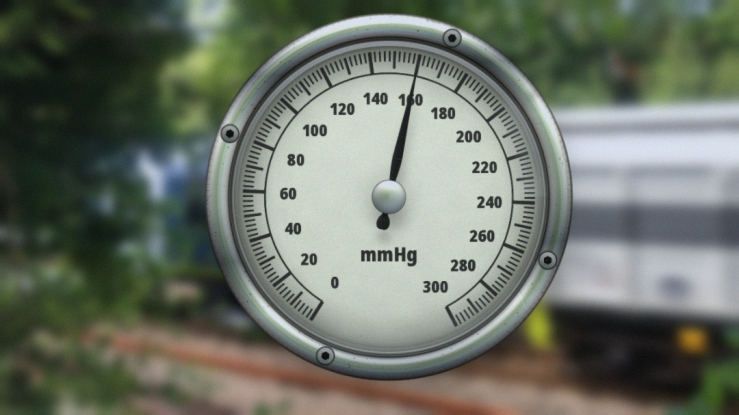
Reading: 160mmHg
